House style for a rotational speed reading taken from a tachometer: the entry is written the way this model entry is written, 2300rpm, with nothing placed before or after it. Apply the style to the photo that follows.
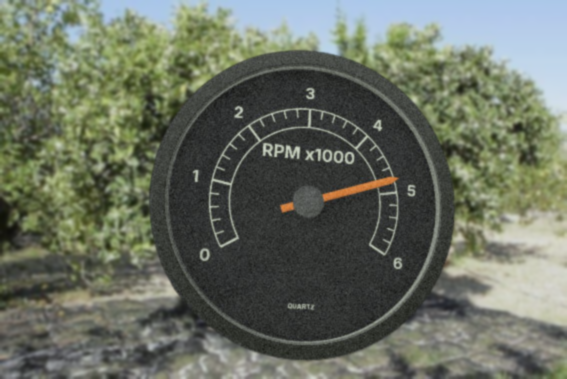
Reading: 4800rpm
